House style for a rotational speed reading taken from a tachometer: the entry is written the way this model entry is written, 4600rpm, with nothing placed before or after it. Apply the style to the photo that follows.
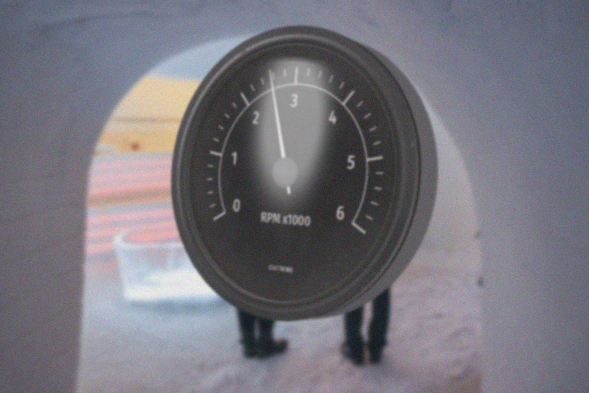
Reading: 2600rpm
